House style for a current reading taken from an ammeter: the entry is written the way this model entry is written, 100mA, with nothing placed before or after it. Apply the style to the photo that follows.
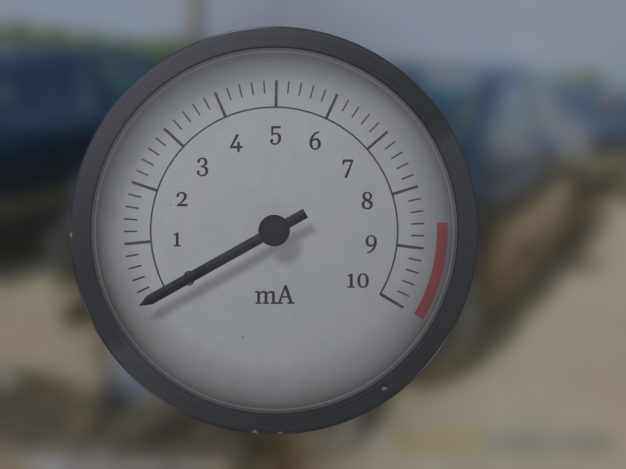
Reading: 0mA
